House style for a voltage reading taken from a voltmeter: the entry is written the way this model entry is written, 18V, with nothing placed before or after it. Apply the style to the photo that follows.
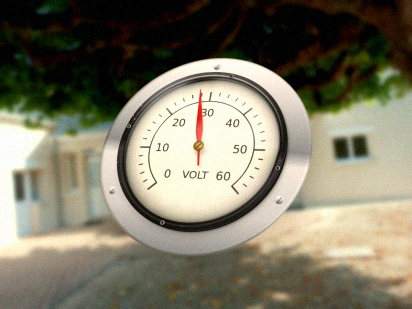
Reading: 28V
